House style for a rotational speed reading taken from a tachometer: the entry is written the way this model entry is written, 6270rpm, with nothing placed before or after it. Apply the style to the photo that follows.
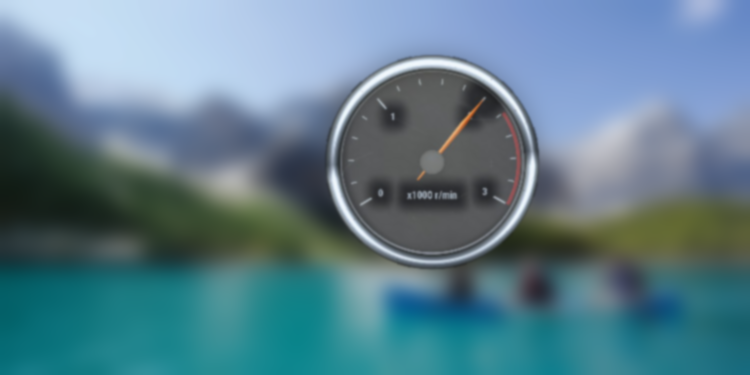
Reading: 2000rpm
